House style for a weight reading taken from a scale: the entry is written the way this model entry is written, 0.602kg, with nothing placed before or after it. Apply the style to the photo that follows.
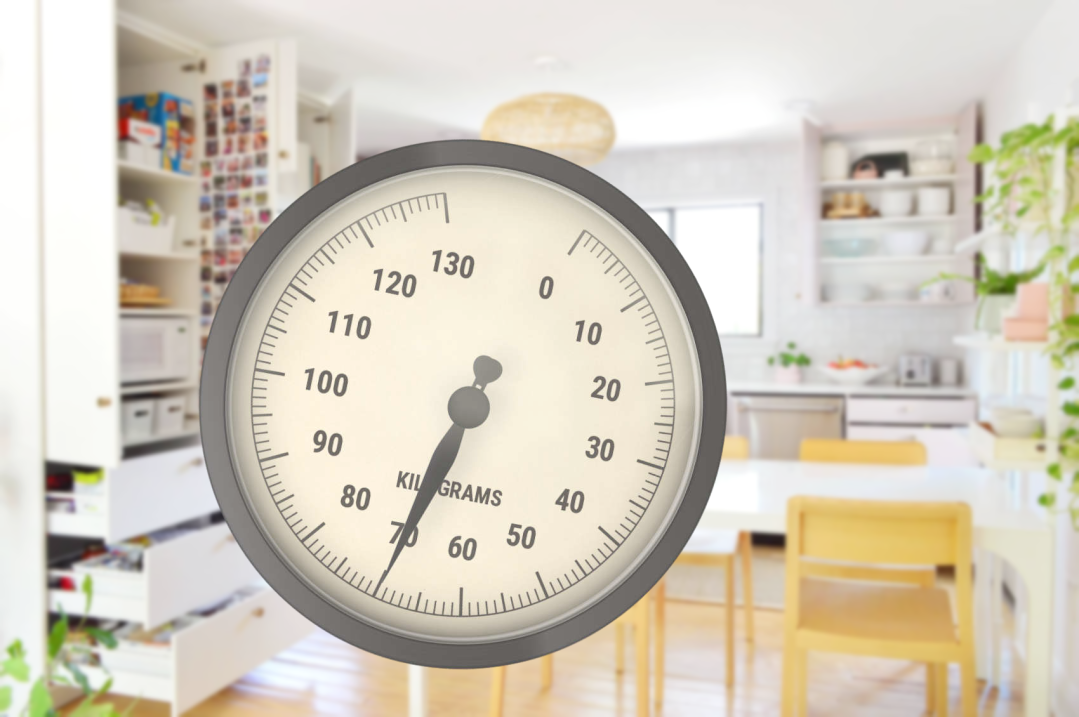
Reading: 70kg
